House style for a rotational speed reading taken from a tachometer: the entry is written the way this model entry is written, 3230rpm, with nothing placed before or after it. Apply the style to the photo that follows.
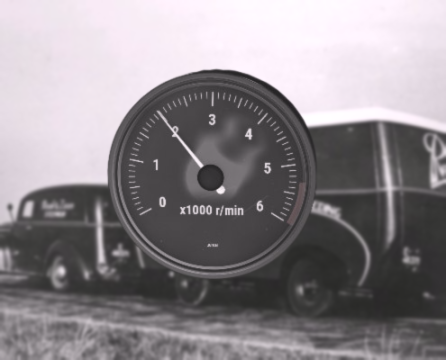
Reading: 2000rpm
